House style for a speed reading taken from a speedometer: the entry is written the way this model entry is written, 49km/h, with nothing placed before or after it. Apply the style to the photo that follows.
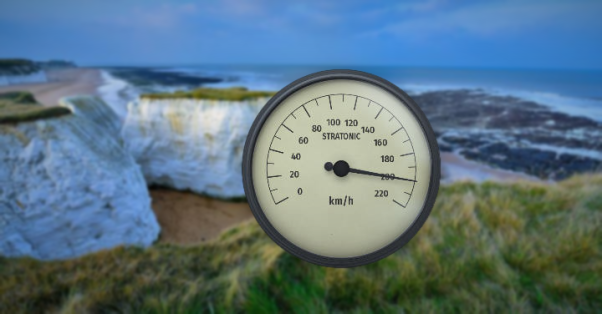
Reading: 200km/h
